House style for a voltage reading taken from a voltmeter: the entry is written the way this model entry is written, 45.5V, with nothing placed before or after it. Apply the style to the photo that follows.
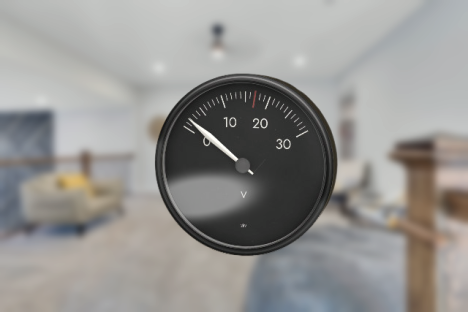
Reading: 2V
